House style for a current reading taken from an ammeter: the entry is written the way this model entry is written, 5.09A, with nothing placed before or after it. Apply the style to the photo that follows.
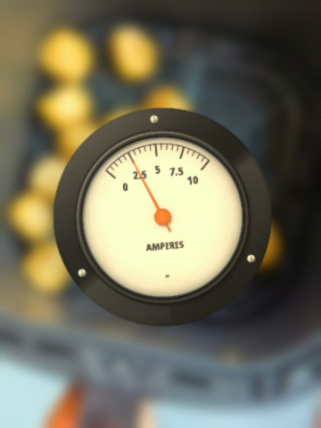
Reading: 2.5A
